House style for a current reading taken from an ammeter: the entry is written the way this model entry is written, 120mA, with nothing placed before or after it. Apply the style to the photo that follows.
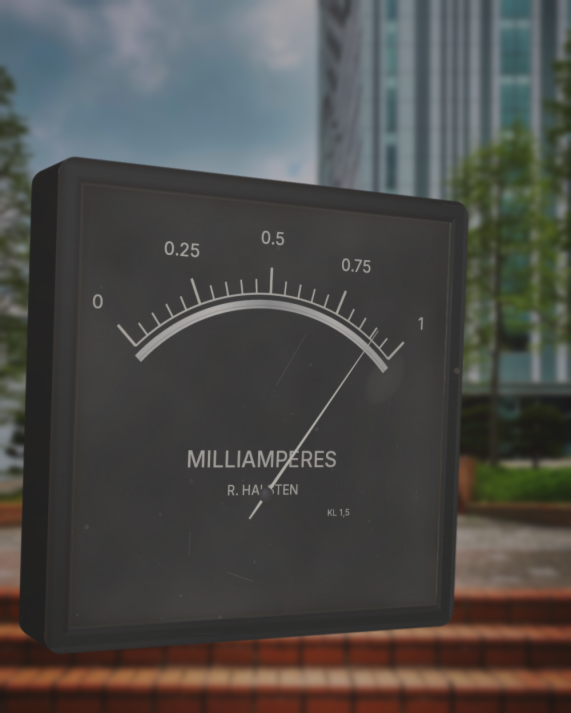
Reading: 0.9mA
